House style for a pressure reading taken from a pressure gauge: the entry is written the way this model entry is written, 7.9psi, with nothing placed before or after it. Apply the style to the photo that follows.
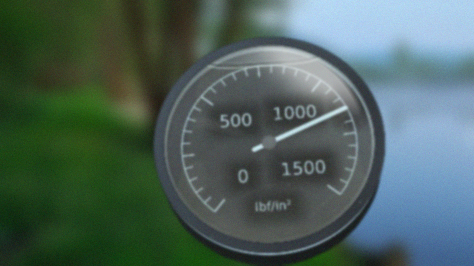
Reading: 1150psi
